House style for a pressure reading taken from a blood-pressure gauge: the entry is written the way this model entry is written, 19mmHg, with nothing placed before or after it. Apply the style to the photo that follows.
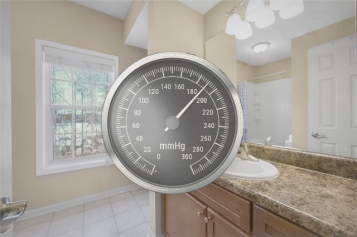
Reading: 190mmHg
